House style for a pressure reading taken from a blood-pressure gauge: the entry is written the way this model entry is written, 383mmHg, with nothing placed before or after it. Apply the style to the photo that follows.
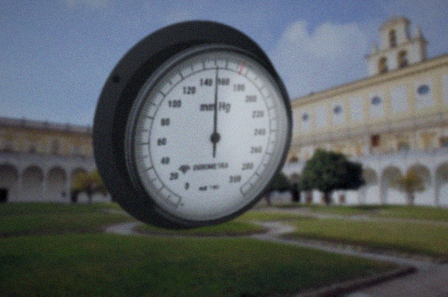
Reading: 150mmHg
